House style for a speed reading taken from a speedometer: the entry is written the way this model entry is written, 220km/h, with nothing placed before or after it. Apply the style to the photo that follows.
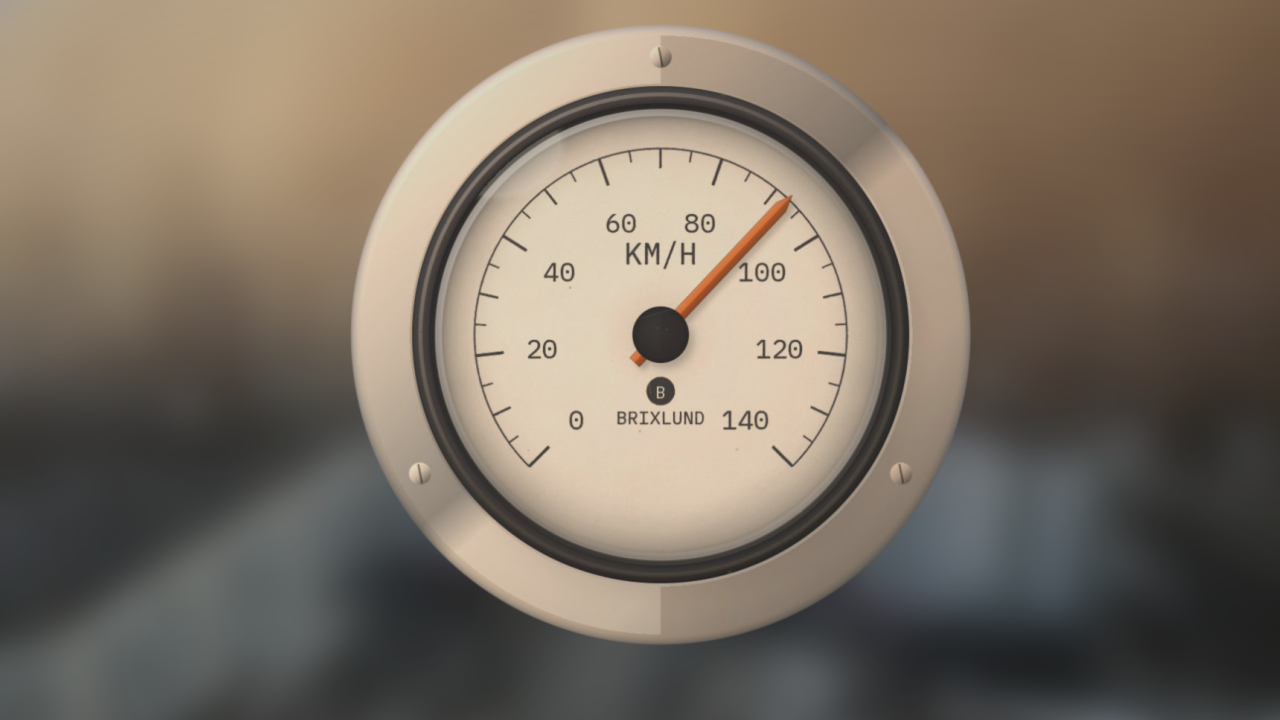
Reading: 92.5km/h
